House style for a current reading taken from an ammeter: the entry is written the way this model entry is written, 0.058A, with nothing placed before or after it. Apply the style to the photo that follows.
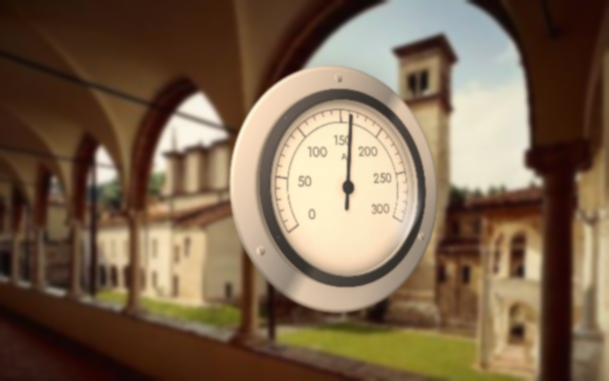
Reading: 160A
